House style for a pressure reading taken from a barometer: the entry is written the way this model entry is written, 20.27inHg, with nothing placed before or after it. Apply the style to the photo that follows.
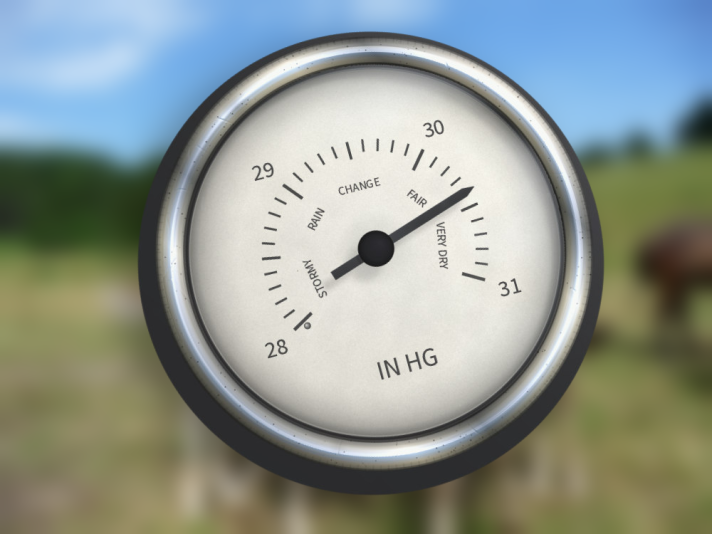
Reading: 30.4inHg
